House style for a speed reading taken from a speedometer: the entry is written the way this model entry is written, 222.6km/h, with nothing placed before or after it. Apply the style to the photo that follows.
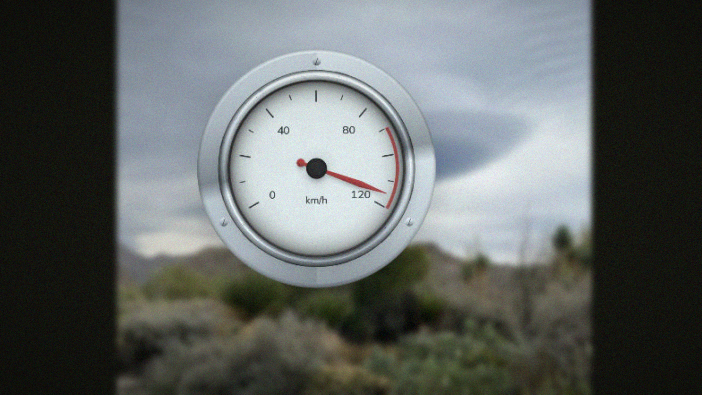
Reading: 115km/h
